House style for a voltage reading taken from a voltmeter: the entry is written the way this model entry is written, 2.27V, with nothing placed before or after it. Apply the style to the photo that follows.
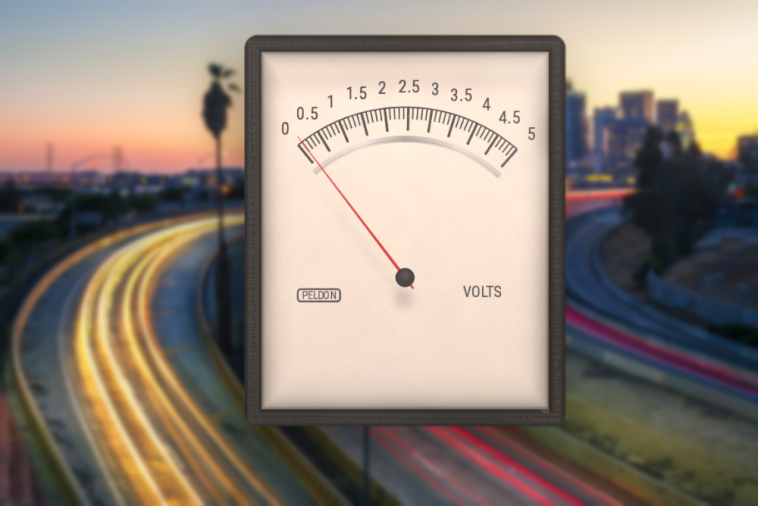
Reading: 0.1V
